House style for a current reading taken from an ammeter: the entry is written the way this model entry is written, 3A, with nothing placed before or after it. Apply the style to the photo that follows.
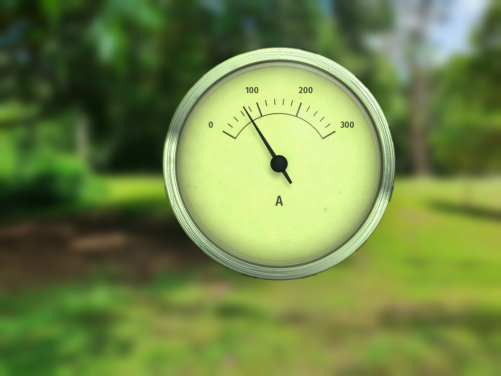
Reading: 70A
